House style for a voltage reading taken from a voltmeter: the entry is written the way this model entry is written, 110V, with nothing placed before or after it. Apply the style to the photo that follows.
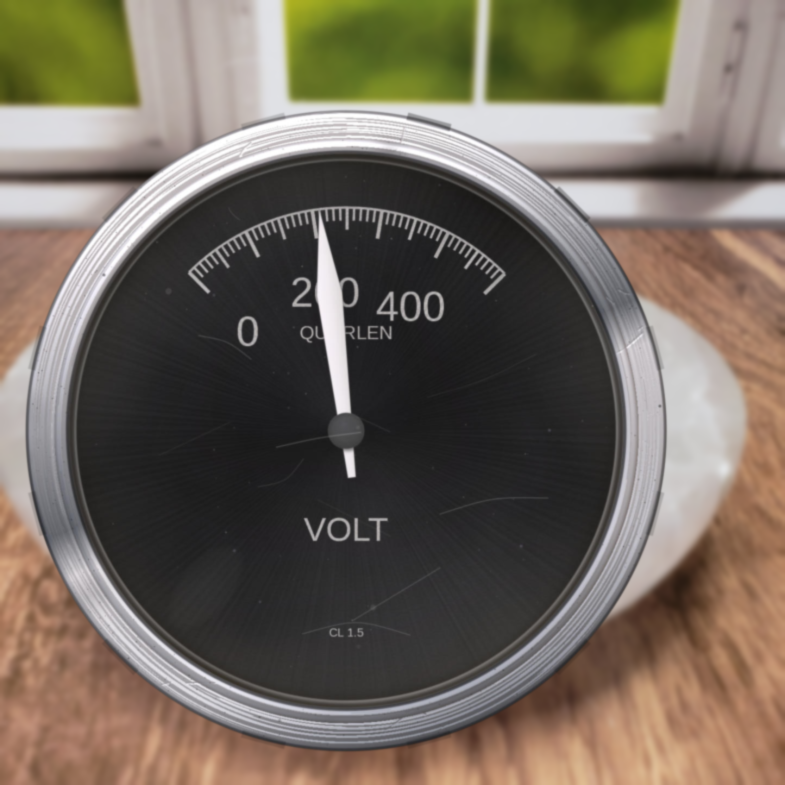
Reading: 210V
